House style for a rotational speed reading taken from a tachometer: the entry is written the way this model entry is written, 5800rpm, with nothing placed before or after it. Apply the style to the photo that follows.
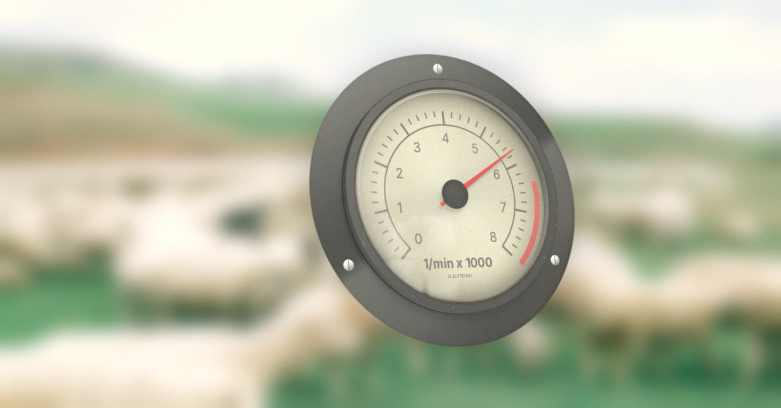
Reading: 5700rpm
